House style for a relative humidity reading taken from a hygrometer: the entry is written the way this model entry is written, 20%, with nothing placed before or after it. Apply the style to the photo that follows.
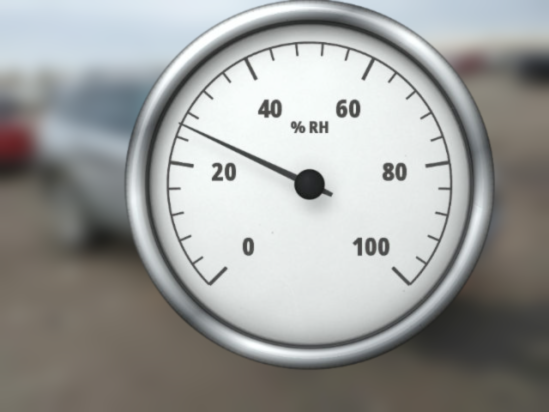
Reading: 26%
